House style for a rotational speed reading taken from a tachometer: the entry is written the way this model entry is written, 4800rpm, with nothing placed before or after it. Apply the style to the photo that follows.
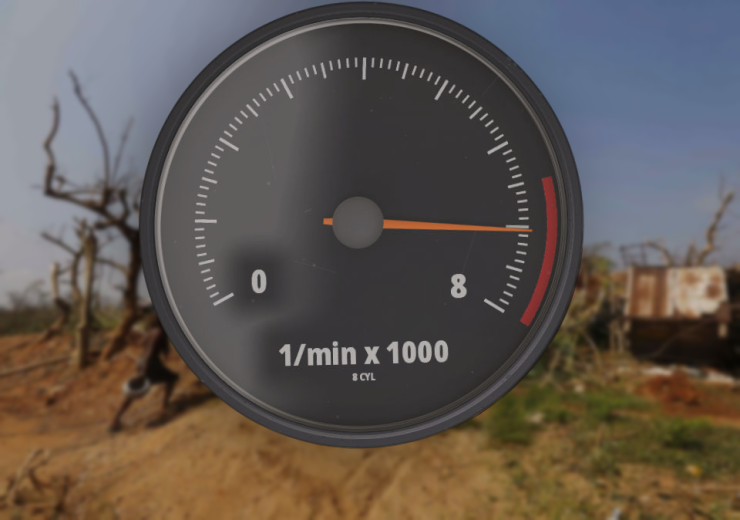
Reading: 7050rpm
